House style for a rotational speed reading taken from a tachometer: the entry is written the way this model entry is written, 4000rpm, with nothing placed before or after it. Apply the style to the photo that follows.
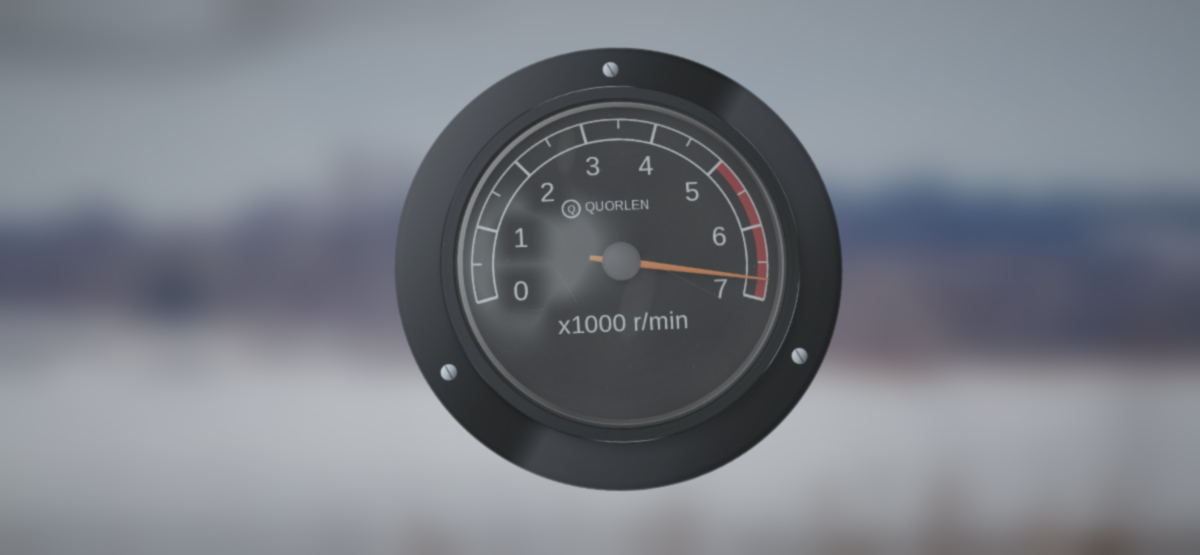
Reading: 6750rpm
